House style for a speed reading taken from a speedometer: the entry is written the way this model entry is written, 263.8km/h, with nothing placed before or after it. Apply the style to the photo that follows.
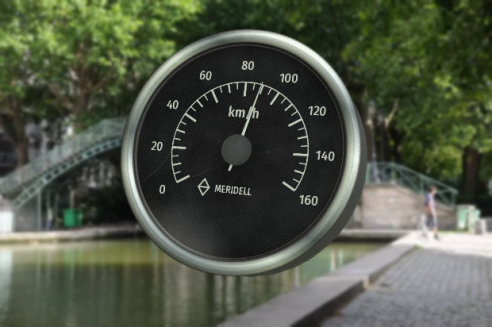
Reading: 90km/h
